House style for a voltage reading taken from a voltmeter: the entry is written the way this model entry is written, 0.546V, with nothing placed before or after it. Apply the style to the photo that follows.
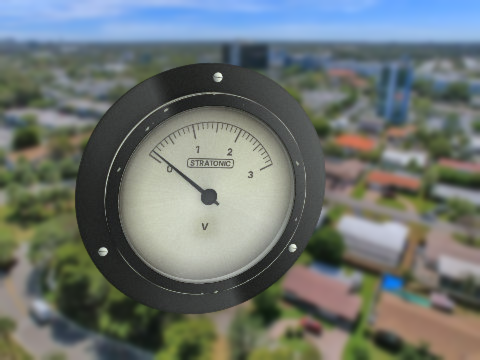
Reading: 0.1V
